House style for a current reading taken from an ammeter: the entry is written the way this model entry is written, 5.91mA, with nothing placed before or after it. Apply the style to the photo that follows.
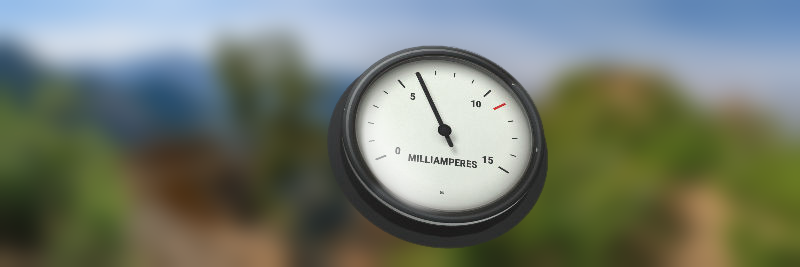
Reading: 6mA
